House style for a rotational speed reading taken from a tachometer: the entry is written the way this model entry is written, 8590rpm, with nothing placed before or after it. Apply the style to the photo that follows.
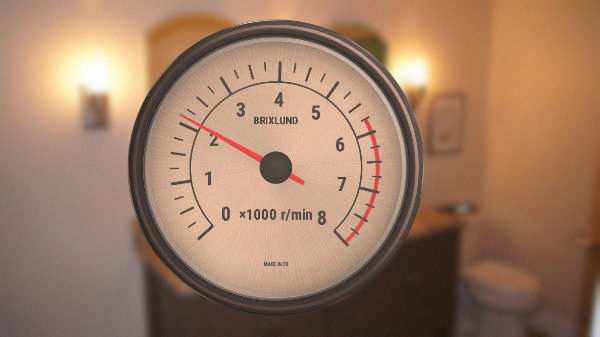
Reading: 2125rpm
